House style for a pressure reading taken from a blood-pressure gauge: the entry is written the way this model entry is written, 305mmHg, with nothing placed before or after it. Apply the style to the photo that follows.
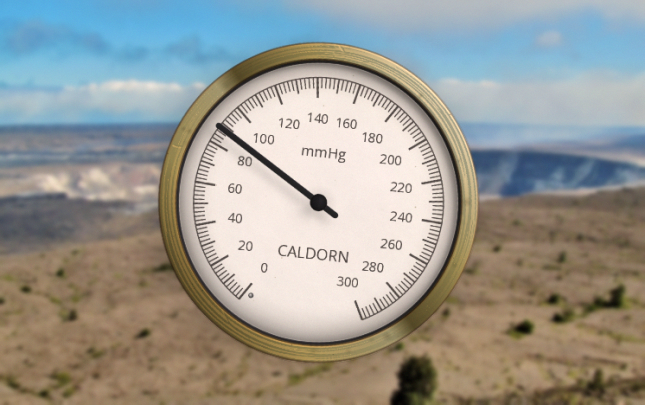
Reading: 88mmHg
